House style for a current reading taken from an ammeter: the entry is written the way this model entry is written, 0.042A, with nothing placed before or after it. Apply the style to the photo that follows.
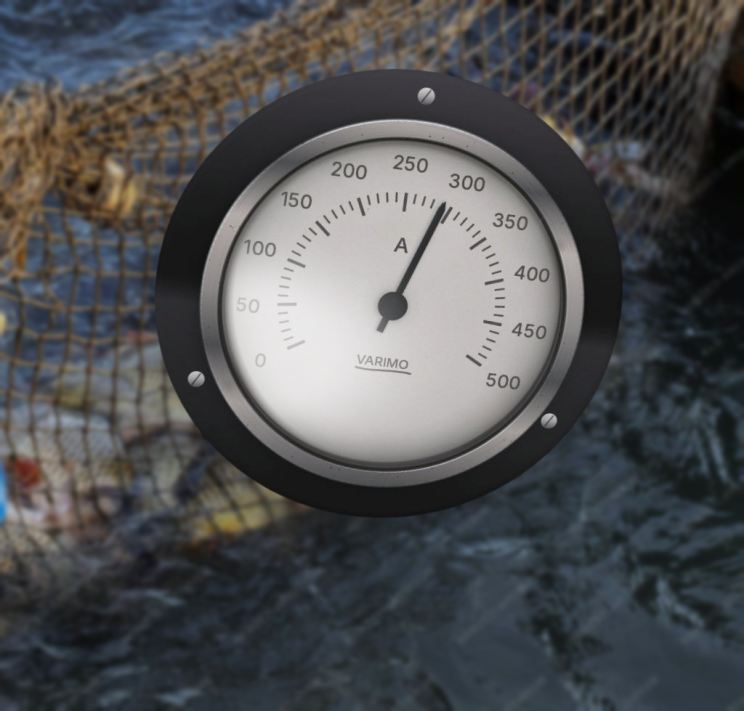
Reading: 290A
